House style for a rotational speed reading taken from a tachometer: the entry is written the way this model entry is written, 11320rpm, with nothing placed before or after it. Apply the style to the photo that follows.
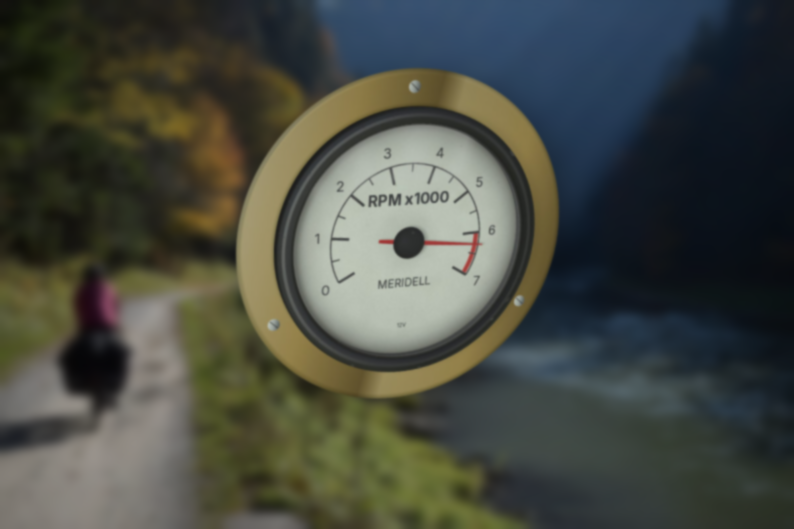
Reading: 6250rpm
